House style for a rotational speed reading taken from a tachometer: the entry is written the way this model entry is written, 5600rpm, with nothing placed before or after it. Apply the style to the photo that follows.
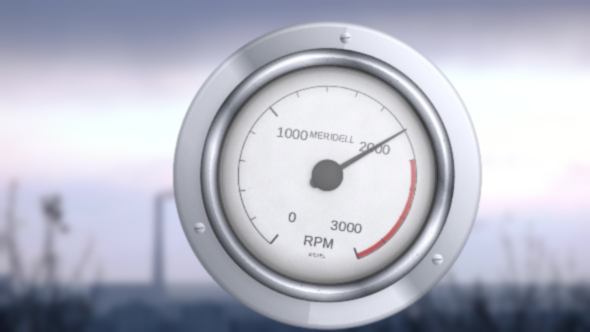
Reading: 2000rpm
